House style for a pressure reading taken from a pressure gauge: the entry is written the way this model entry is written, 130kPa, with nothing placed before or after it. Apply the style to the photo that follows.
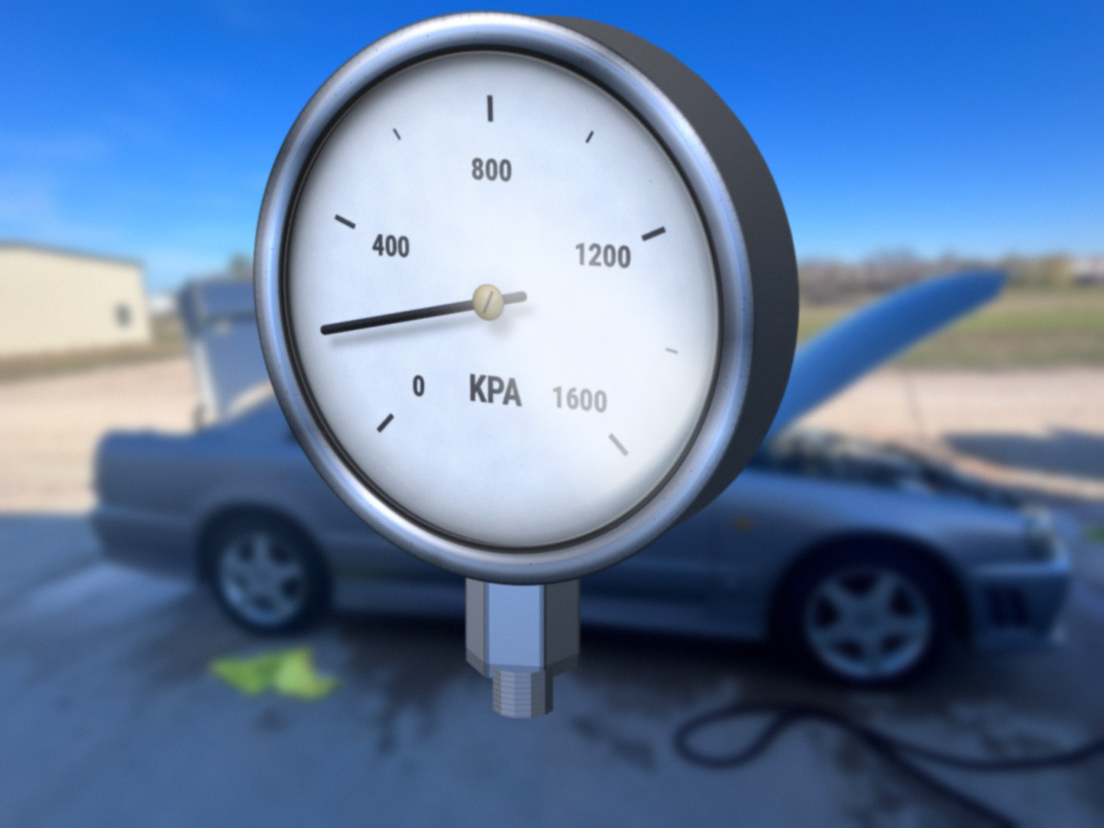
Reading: 200kPa
